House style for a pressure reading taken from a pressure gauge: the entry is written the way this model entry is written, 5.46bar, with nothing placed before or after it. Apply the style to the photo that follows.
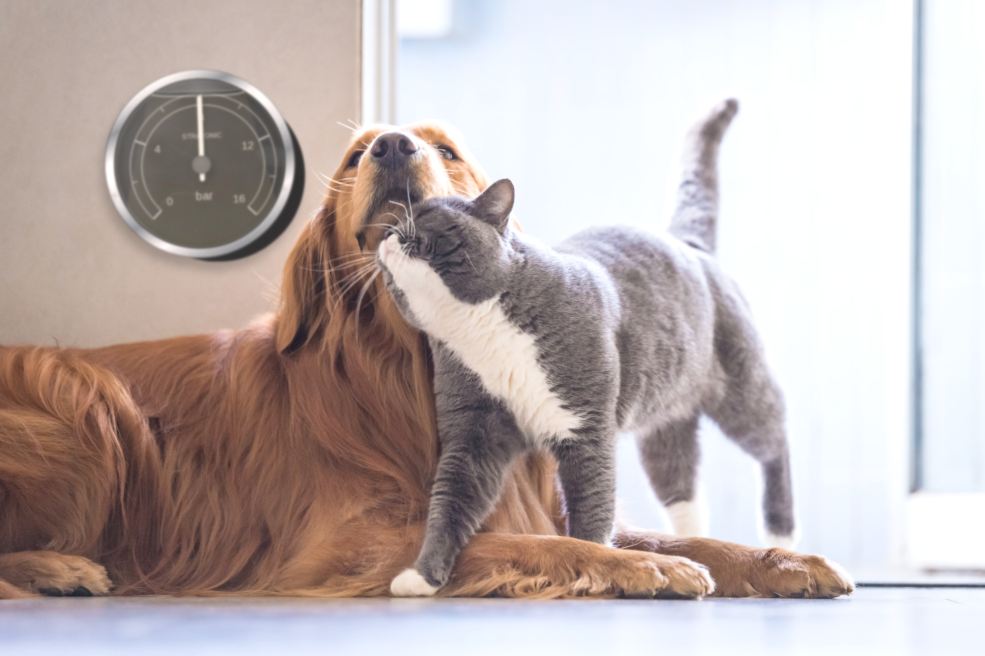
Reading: 8bar
